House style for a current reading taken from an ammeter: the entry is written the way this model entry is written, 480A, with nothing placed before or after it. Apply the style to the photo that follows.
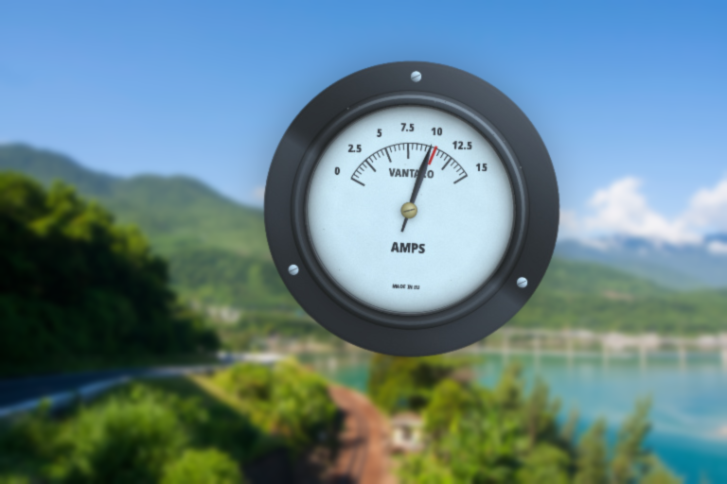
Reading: 10A
